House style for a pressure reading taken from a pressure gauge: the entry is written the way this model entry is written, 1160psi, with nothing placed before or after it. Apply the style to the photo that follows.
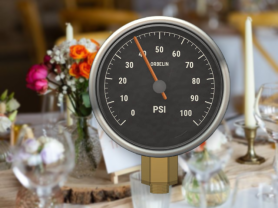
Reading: 40psi
